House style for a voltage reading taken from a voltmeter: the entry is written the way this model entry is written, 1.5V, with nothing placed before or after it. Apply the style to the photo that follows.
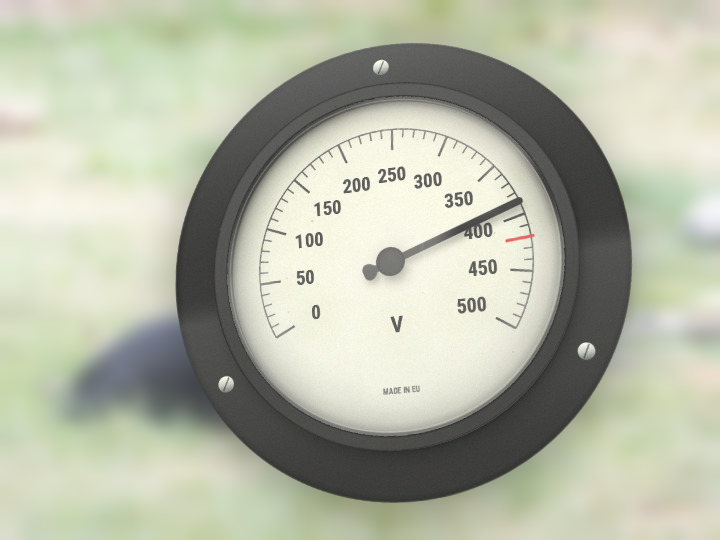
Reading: 390V
